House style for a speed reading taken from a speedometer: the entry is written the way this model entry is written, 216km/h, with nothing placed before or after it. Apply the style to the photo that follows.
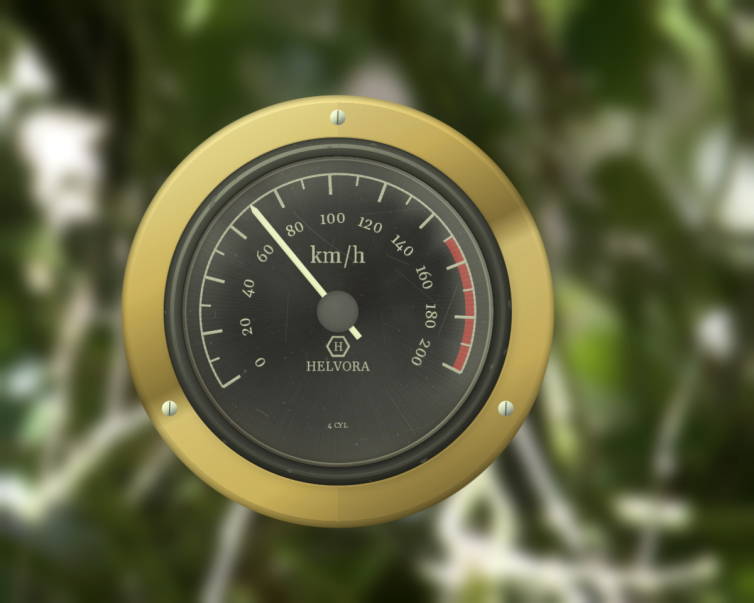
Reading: 70km/h
